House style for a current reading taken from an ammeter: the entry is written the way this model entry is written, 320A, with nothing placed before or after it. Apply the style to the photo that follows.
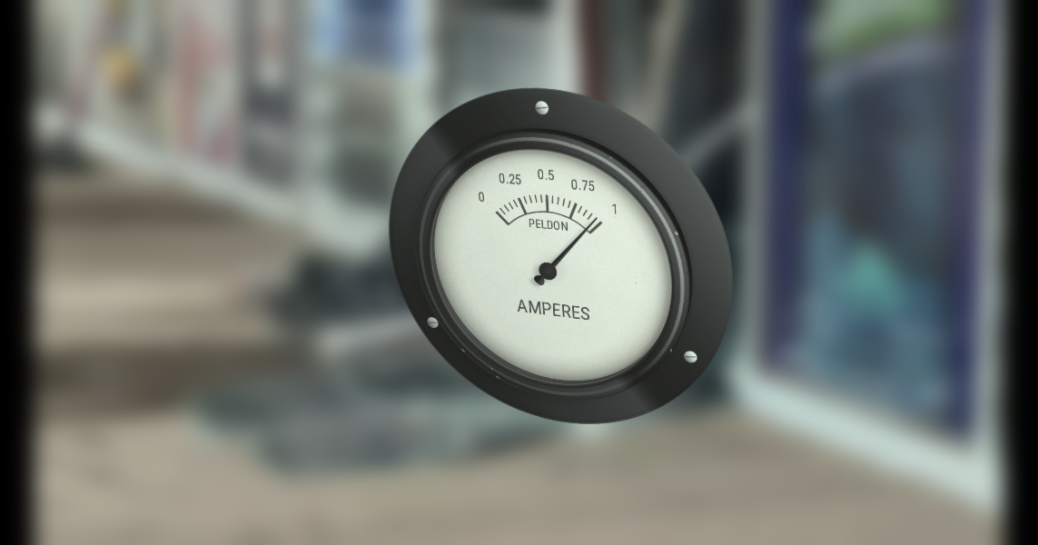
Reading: 0.95A
